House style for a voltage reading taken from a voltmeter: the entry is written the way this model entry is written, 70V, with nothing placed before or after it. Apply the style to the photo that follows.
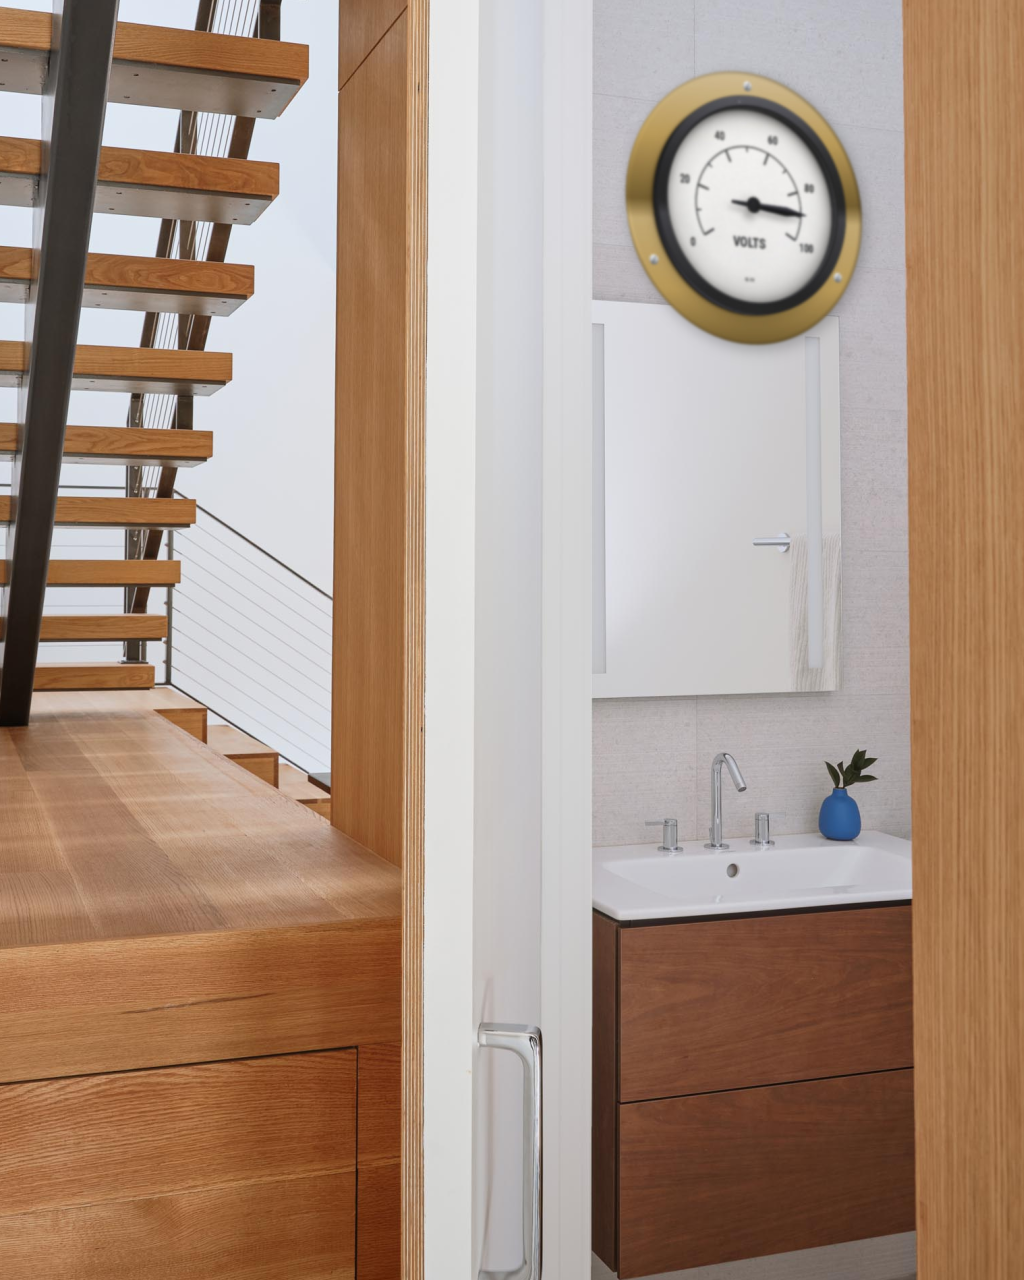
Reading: 90V
